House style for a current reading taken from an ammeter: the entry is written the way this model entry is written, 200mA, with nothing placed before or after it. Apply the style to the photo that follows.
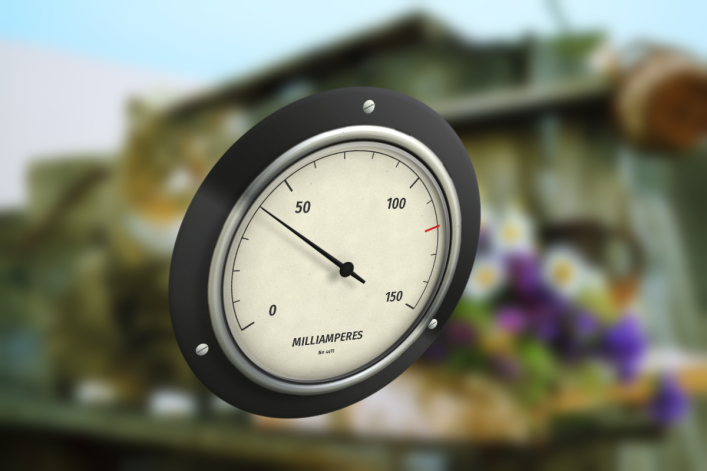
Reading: 40mA
